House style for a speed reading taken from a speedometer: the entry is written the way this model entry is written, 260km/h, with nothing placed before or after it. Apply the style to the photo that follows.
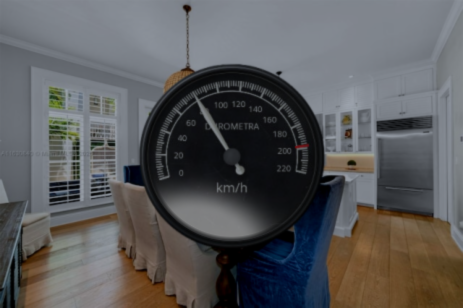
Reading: 80km/h
